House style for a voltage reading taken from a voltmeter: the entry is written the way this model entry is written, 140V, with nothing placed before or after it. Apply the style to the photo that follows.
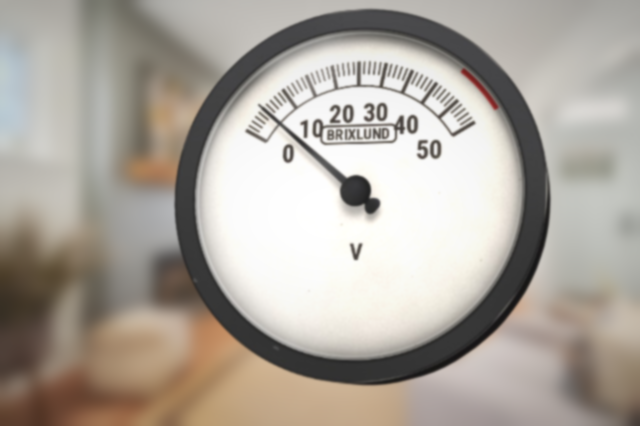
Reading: 5V
